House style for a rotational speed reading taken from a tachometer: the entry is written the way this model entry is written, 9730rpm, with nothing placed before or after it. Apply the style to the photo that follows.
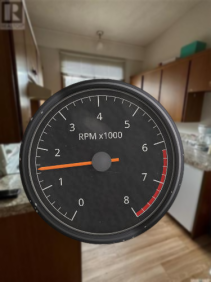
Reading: 1500rpm
